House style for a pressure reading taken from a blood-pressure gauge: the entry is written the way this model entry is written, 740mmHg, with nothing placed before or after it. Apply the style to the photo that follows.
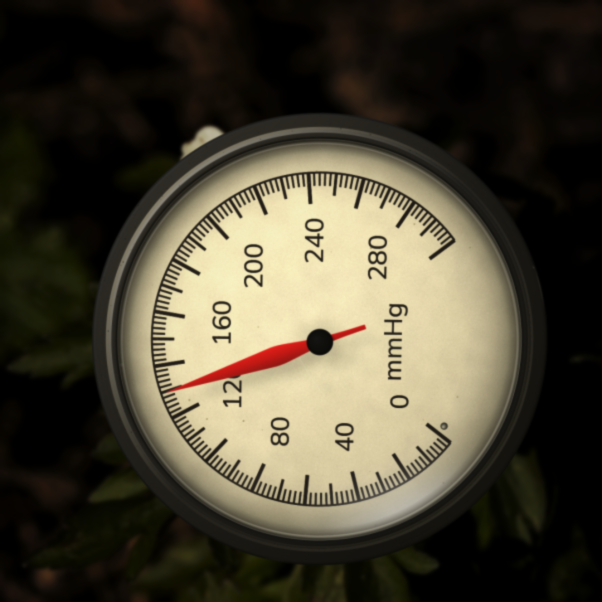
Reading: 130mmHg
